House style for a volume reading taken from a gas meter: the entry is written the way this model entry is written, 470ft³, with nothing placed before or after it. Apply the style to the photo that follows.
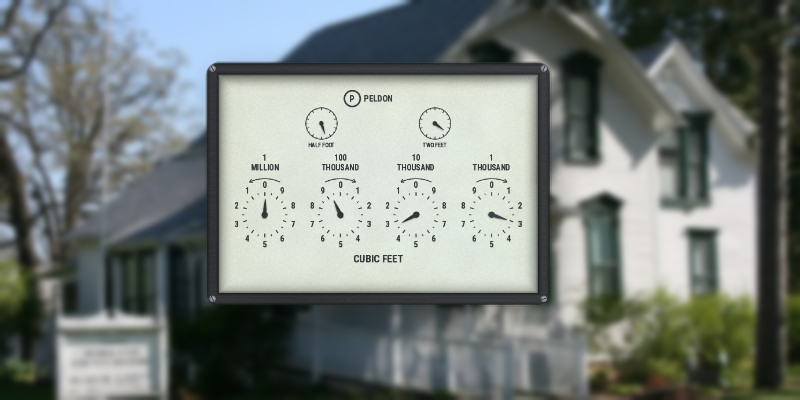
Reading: 993300ft³
